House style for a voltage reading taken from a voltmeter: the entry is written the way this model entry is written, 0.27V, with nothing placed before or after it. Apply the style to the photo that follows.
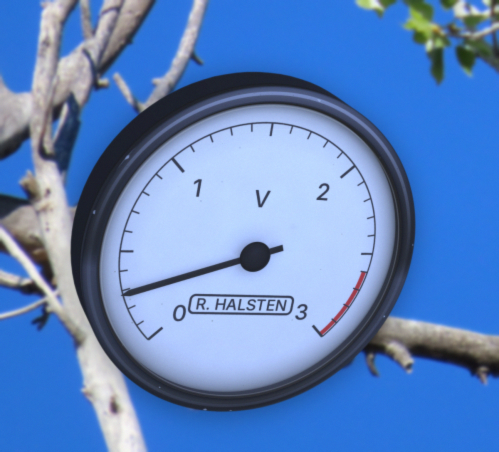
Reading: 0.3V
